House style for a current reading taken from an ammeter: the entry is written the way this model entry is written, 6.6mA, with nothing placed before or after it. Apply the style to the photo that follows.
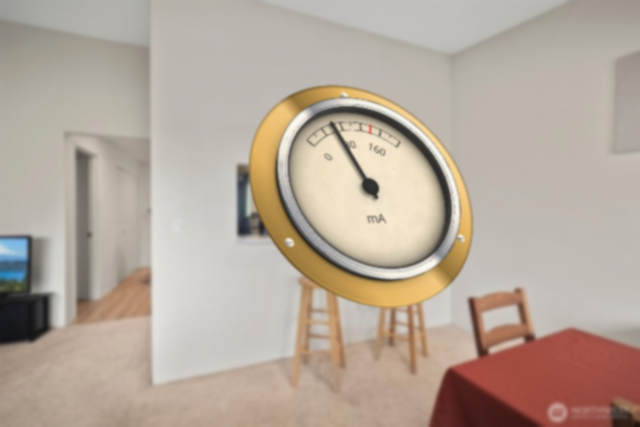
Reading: 60mA
